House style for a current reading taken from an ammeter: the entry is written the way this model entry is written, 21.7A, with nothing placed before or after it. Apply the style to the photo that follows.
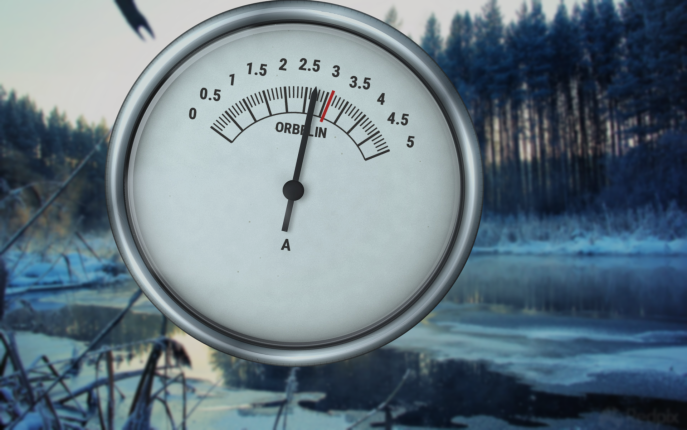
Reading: 2.7A
